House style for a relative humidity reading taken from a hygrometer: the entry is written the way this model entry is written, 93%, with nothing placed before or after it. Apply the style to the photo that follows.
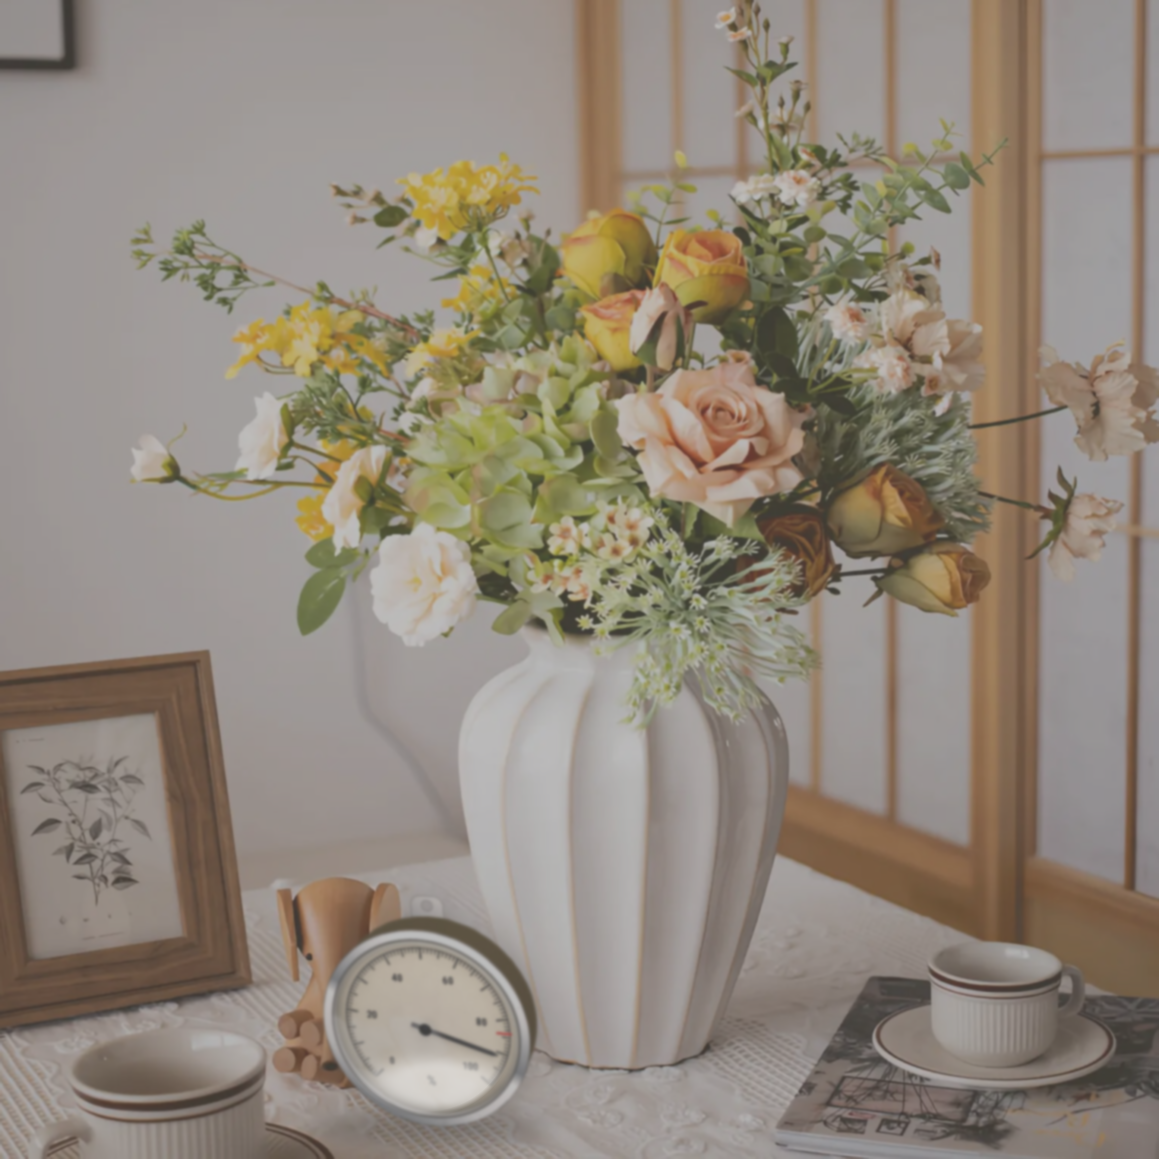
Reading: 90%
